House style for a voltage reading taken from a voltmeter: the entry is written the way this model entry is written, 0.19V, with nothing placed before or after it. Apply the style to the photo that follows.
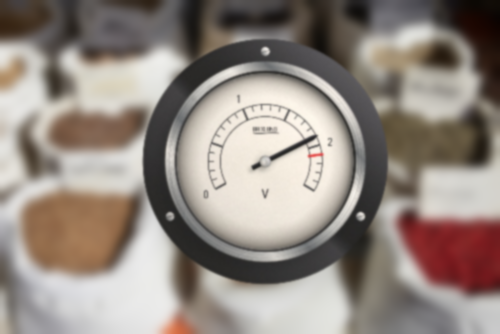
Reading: 1.9V
